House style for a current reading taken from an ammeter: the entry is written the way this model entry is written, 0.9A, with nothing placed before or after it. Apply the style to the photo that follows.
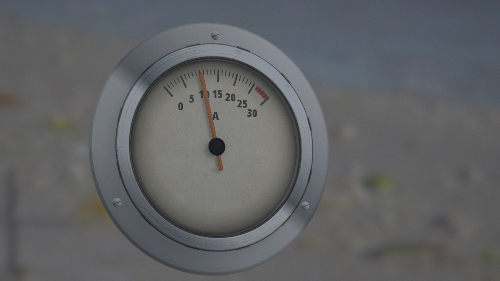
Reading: 10A
